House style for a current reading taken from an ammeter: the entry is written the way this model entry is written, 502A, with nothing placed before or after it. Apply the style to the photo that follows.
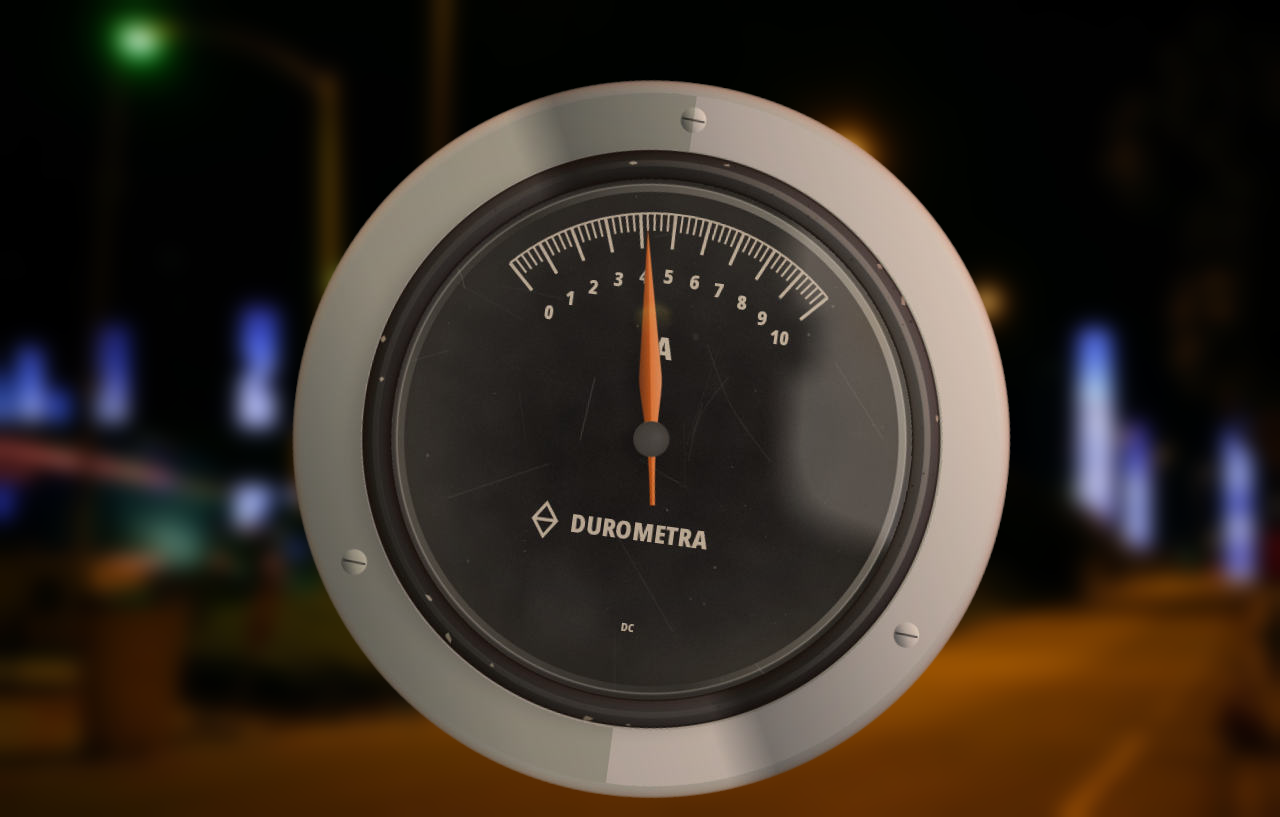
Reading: 4.2A
